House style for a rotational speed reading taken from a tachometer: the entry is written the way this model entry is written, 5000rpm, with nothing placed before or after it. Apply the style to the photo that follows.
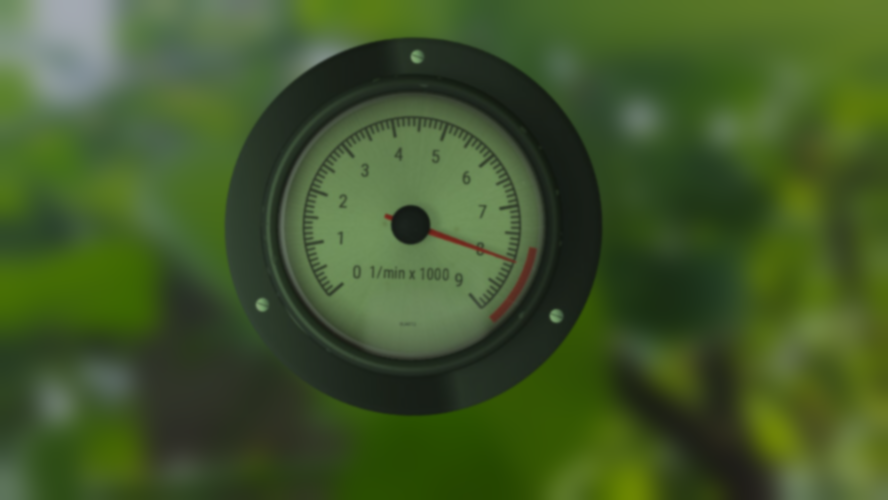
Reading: 8000rpm
